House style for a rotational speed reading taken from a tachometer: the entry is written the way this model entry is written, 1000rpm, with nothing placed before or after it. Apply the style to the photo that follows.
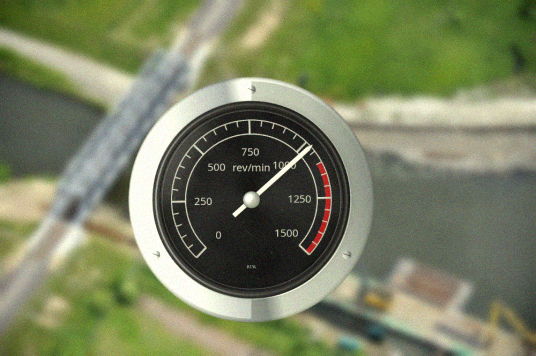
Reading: 1025rpm
